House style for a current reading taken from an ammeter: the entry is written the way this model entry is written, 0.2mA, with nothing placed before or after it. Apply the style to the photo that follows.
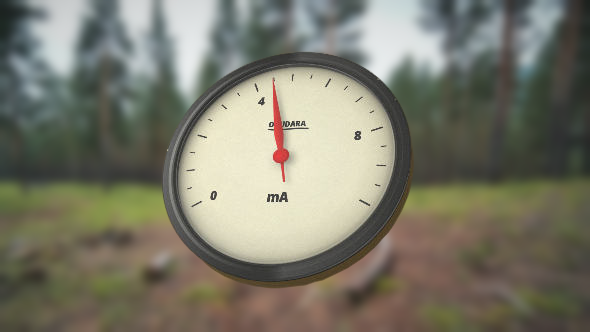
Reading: 4.5mA
